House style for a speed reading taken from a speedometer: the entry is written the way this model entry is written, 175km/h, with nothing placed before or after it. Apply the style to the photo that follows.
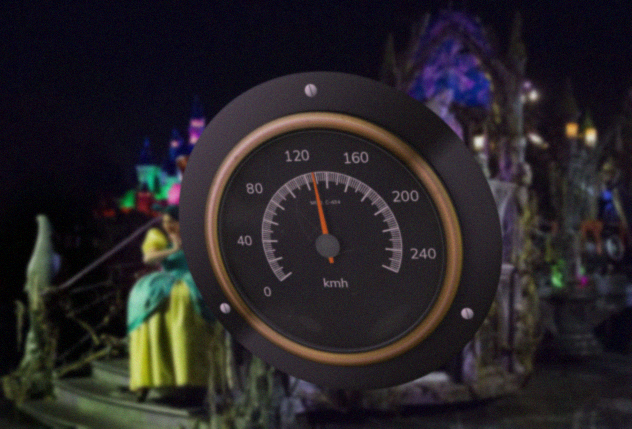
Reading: 130km/h
